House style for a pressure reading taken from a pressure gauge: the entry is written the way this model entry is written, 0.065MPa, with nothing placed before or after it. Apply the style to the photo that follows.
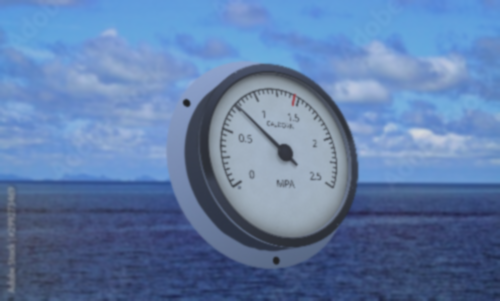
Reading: 0.75MPa
